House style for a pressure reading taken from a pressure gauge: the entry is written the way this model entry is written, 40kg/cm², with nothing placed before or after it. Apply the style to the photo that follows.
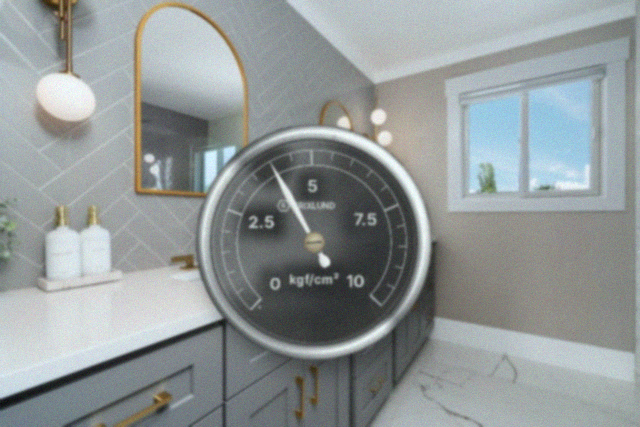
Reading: 4kg/cm²
